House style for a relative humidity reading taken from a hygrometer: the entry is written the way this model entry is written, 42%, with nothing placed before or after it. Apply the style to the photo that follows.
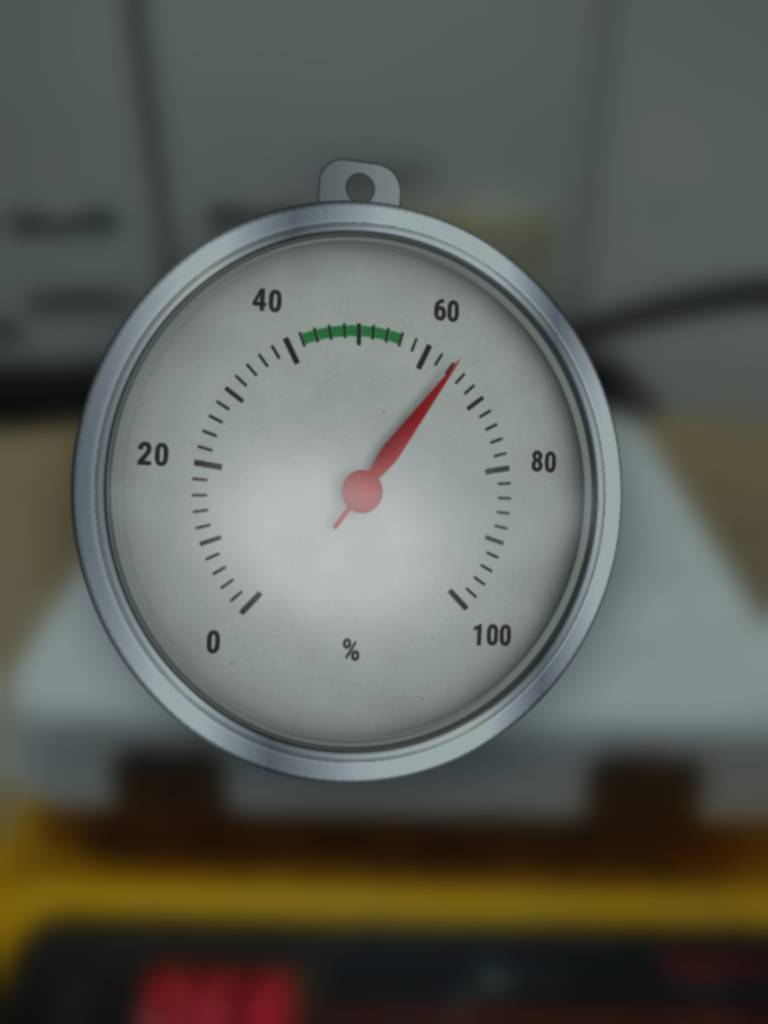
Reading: 64%
